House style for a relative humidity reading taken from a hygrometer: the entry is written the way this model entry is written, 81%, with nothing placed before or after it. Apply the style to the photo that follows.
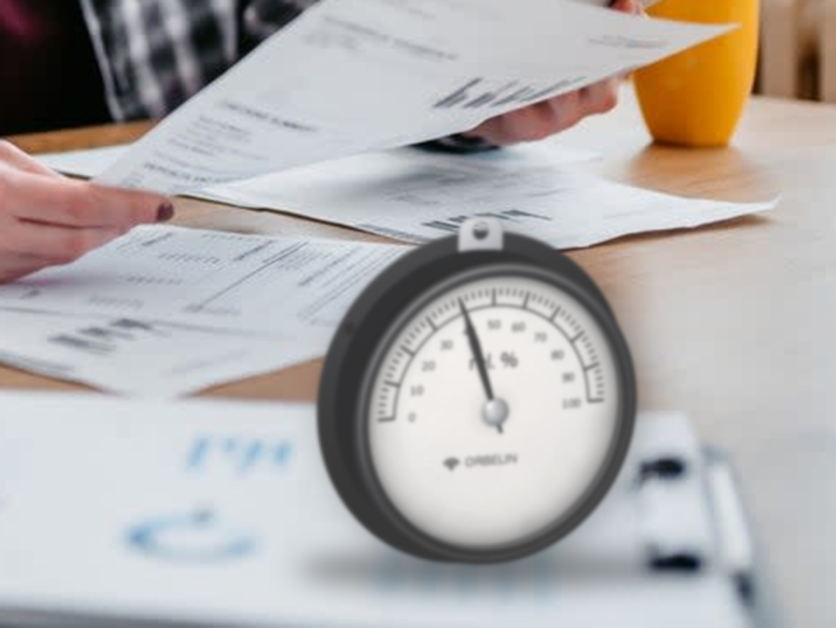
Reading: 40%
